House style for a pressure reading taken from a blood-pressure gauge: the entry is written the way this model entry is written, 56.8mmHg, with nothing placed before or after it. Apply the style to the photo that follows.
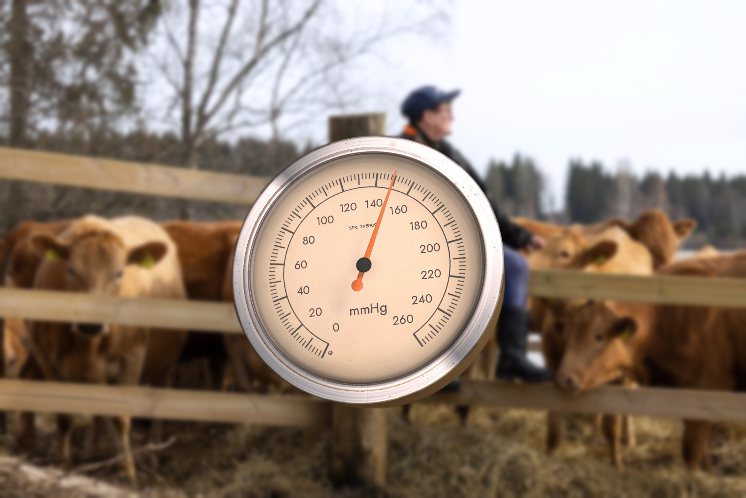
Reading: 150mmHg
